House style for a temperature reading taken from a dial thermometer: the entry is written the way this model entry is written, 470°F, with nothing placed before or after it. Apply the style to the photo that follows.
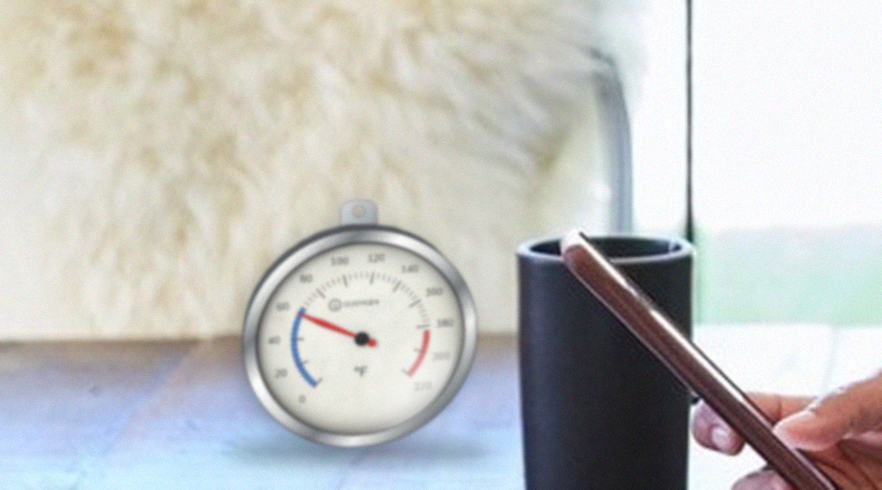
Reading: 60°F
